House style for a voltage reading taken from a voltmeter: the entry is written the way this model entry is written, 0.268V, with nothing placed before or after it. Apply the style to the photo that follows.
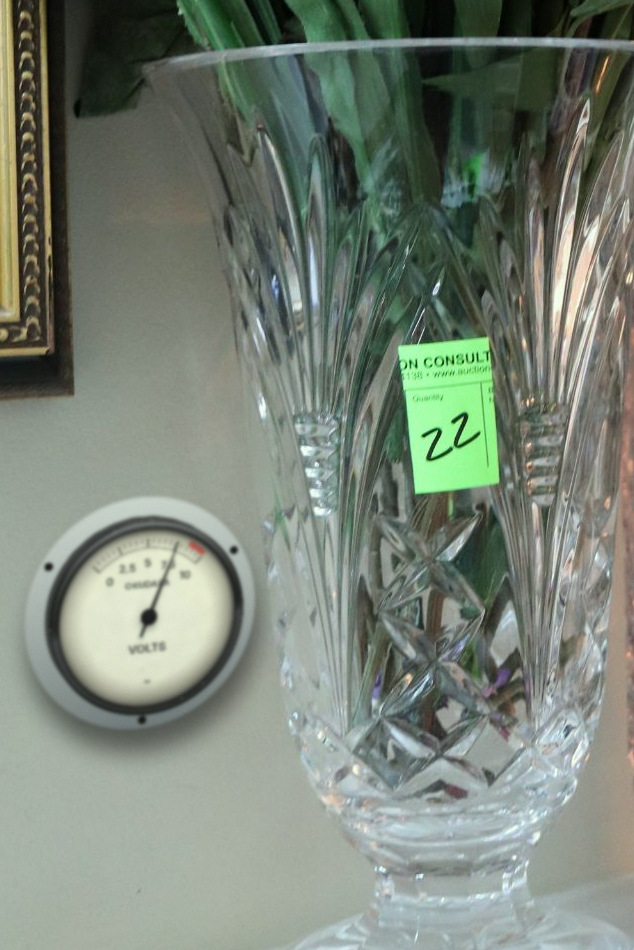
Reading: 7.5V
